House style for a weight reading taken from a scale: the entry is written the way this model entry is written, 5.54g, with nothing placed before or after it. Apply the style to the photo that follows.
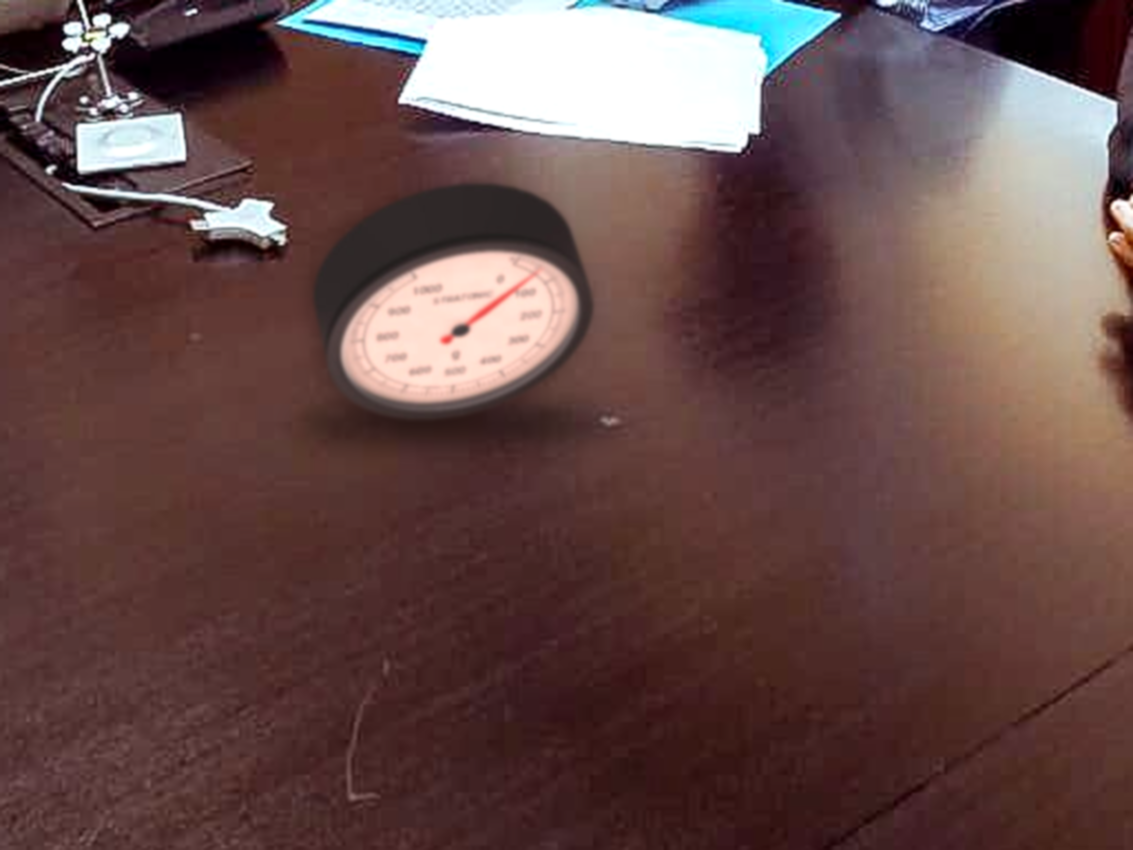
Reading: 50g
